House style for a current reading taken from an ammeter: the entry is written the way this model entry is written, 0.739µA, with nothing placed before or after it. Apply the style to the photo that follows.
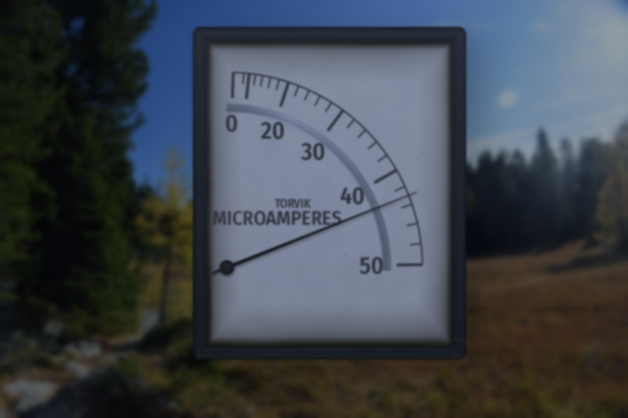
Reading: 43µA
